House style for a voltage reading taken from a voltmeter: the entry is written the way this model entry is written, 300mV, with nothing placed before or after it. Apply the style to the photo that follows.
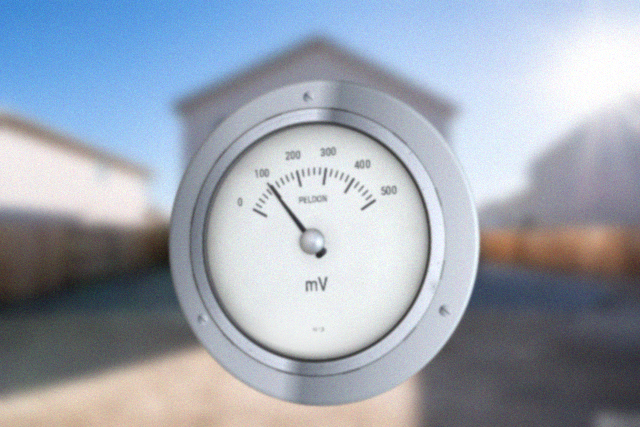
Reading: 100mV
